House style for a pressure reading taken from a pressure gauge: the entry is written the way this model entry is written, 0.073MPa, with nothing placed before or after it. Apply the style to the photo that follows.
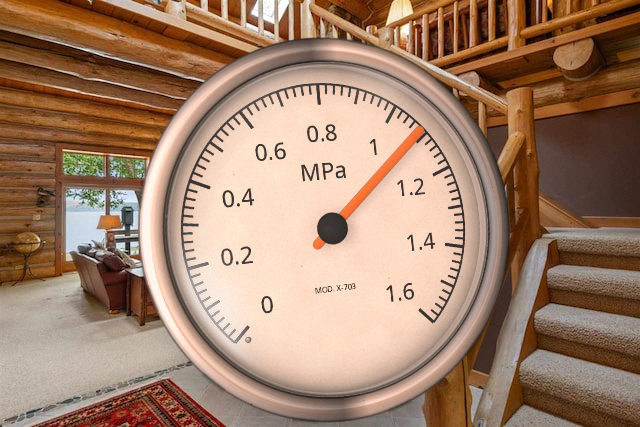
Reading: 1.08MPa
